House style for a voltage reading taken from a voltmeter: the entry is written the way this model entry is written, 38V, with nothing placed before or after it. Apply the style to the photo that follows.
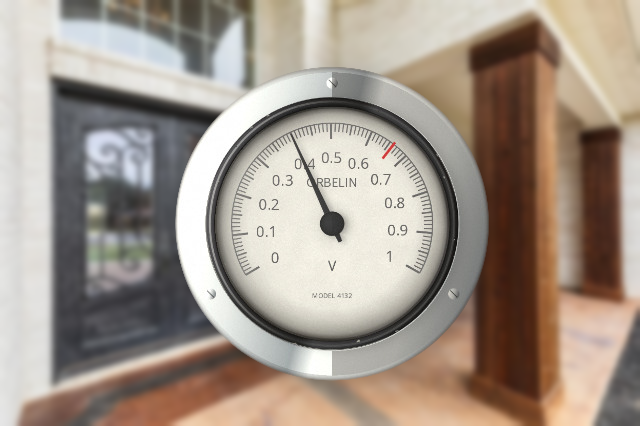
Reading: 0.4V
